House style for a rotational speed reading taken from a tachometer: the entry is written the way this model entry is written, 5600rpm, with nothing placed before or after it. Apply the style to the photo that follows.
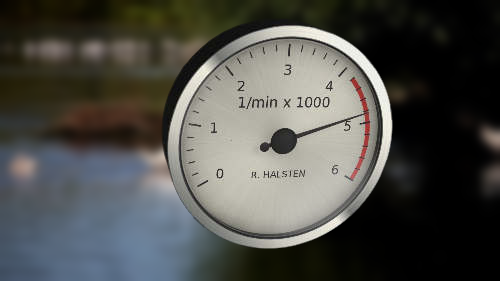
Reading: 4800rpm
